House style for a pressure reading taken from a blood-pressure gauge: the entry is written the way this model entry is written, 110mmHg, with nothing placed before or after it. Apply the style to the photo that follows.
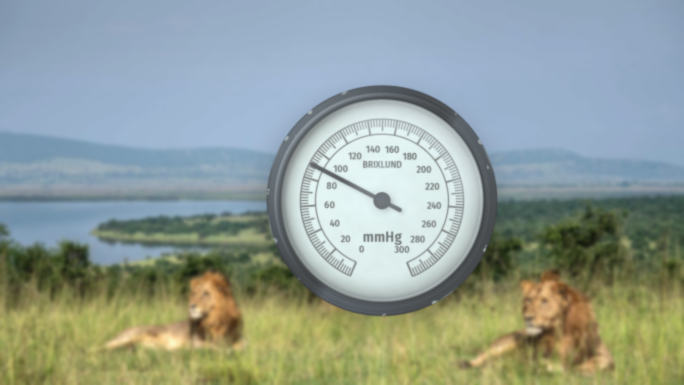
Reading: 90mmHg
